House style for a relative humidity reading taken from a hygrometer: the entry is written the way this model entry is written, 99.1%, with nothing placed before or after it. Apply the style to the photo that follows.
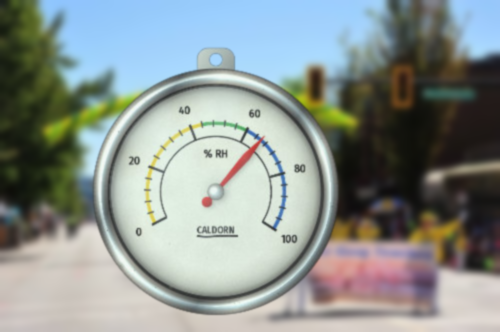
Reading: 66%
